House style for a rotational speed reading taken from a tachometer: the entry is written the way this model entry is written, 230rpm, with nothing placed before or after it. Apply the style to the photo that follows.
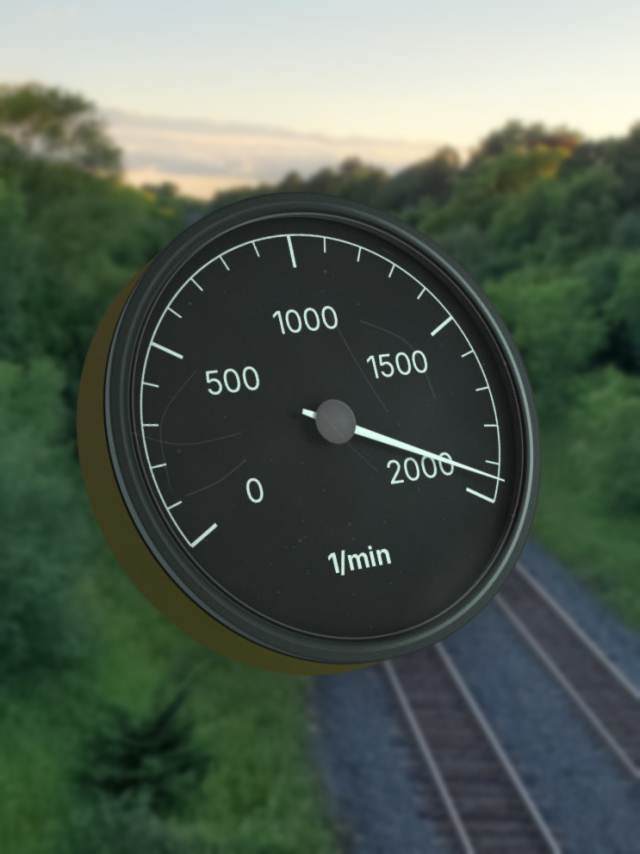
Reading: 1950rpm
